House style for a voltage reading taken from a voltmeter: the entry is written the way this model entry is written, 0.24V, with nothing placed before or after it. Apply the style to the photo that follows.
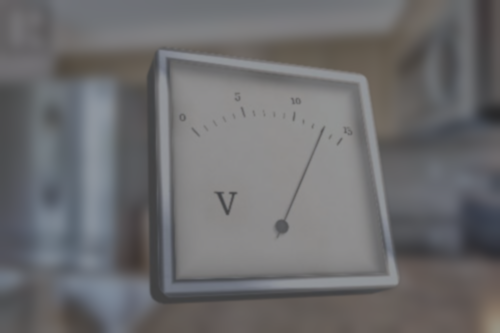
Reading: 13V
